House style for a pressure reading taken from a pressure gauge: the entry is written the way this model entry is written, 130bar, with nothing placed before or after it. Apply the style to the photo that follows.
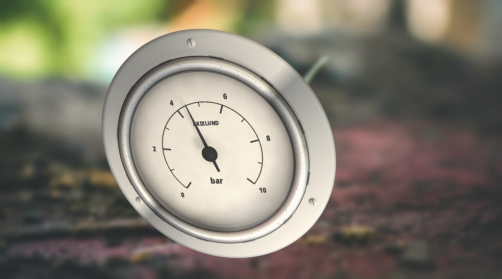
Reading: 4.5bar
